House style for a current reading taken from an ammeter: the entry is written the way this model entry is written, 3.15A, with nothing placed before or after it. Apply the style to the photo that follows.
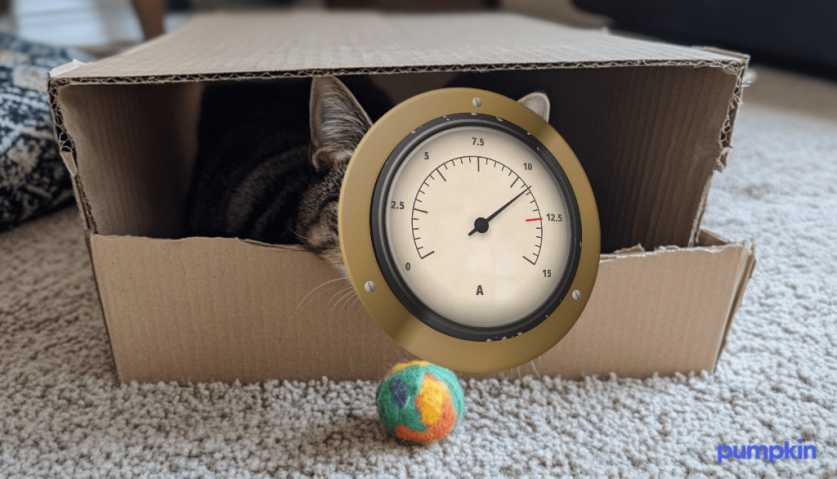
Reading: 10.75A
